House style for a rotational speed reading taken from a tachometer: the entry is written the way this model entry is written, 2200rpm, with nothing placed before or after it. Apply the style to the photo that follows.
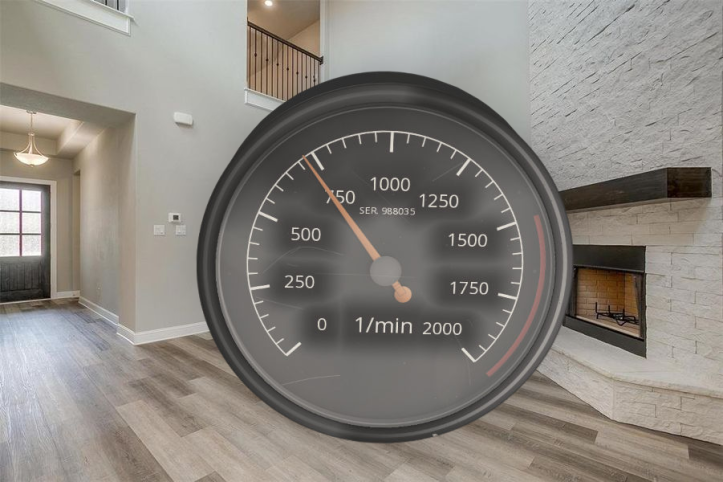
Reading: 725rpm
